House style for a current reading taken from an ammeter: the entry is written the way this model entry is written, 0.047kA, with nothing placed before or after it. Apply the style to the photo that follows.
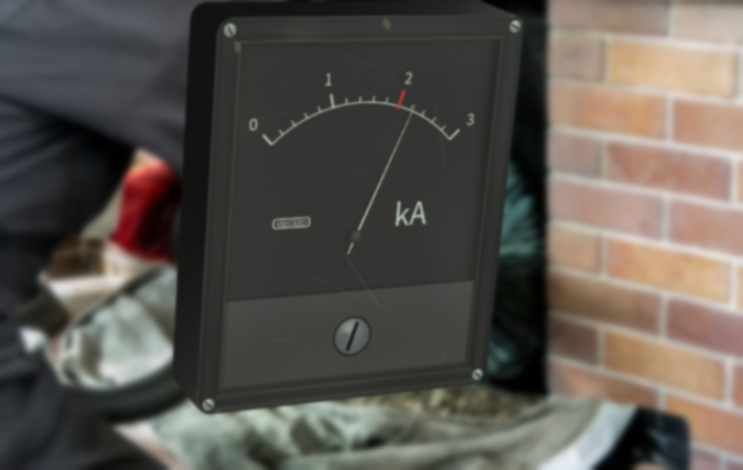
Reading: 2.2kA
